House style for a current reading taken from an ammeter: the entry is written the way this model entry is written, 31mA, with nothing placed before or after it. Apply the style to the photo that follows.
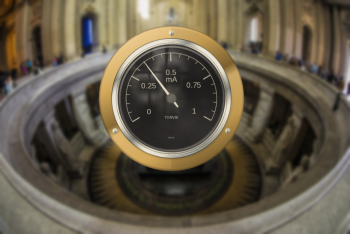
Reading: 0.35mA
